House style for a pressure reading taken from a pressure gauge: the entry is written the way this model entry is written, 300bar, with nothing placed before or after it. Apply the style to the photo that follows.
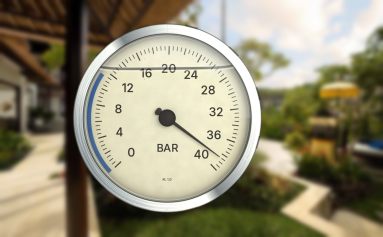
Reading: 38.5bar
